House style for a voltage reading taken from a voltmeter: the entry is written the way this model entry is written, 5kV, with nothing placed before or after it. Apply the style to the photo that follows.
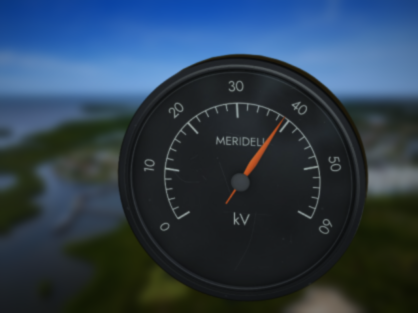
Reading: 39kV
